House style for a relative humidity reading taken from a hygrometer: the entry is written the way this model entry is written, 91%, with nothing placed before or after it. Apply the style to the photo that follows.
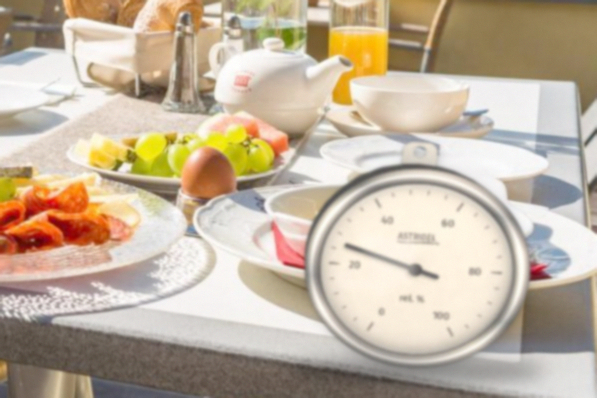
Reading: 26%
